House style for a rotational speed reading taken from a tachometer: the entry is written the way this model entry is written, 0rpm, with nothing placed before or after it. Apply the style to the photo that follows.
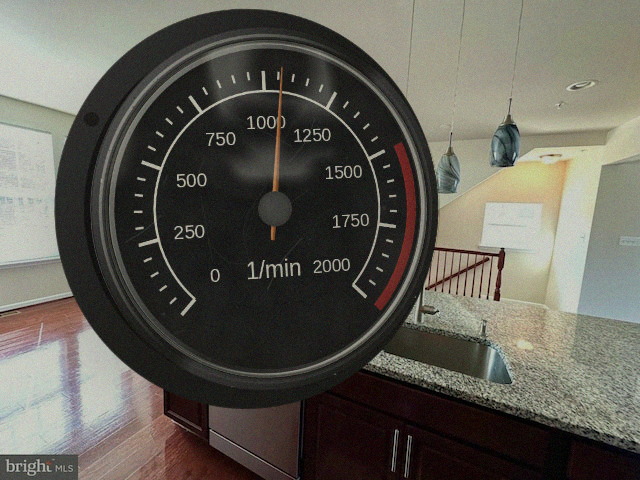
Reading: 1050rpm
